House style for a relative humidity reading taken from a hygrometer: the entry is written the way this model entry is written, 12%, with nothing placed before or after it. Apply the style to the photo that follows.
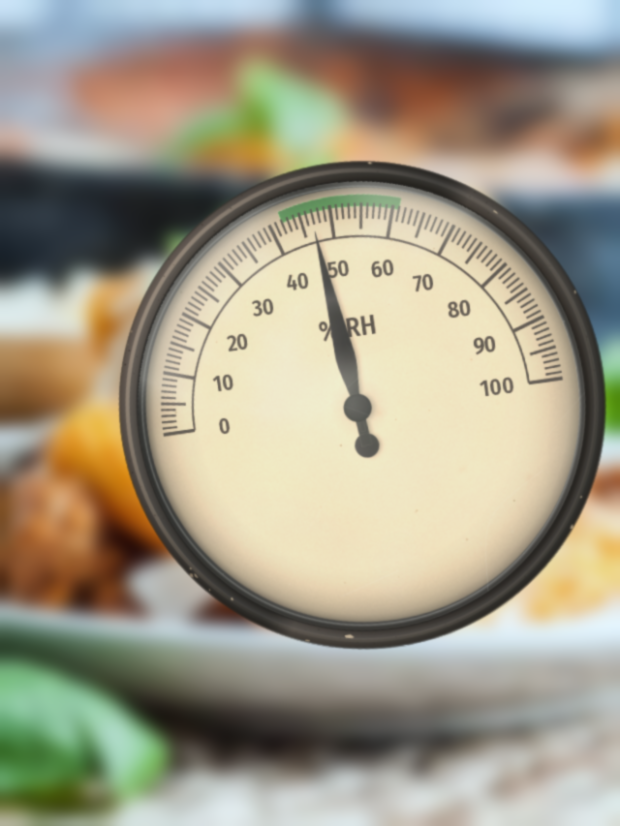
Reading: 47%
